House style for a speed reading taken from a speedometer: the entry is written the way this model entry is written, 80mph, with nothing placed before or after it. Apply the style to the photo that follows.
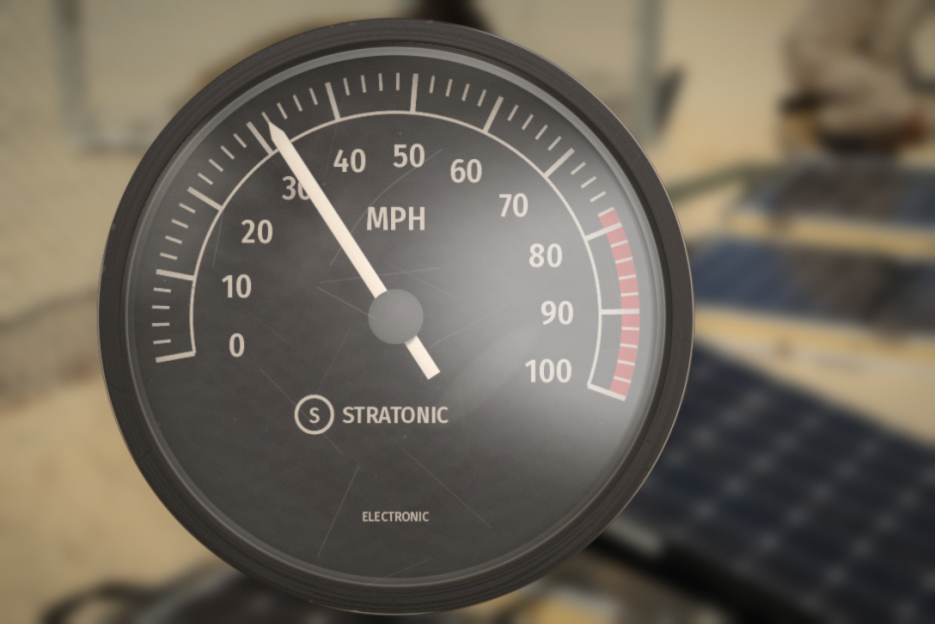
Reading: 32mph
